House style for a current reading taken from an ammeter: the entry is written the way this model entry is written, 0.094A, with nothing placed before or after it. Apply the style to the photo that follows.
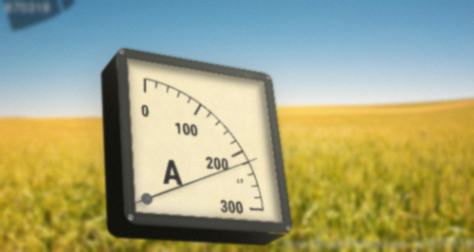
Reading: 220A
